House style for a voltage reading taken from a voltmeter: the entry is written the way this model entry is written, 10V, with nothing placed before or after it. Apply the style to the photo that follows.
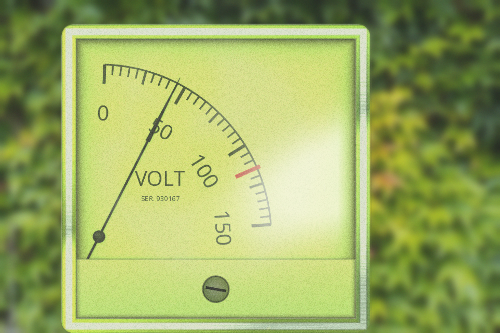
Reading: 45V
